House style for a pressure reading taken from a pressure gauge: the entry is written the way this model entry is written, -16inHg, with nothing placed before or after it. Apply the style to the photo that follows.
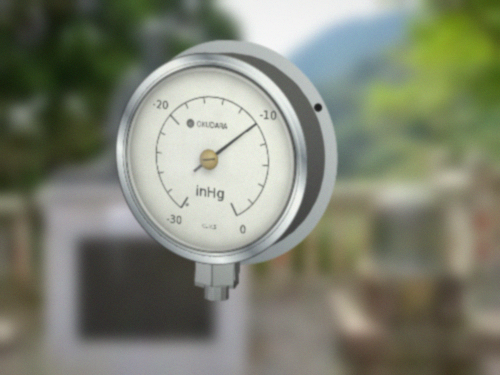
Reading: -10inHg
